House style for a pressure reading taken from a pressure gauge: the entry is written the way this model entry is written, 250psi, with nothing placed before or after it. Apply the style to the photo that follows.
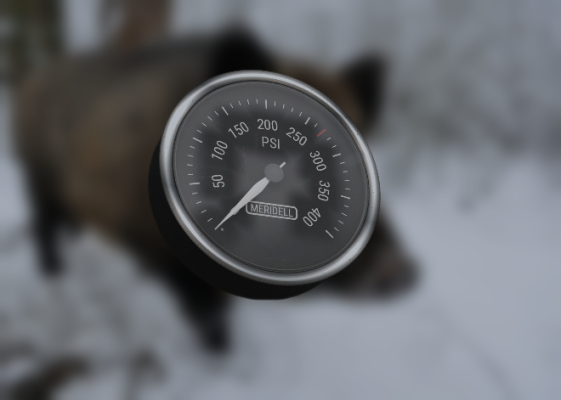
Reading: 0psi
